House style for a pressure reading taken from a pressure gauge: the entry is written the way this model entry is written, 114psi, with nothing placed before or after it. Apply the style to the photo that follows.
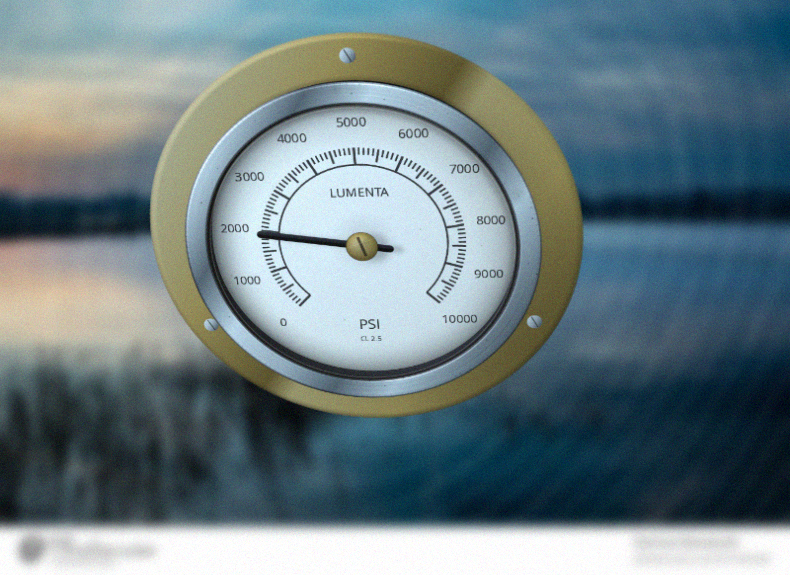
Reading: 2000psi
